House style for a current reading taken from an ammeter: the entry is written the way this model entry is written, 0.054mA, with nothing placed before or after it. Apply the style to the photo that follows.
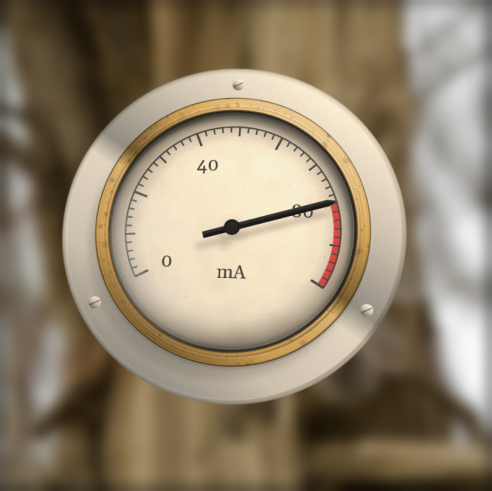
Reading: 80mA
